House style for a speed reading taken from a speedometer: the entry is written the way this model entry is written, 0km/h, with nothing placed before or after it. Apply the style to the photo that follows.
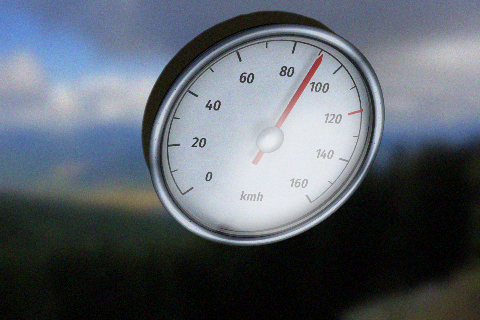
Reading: 90km/h
